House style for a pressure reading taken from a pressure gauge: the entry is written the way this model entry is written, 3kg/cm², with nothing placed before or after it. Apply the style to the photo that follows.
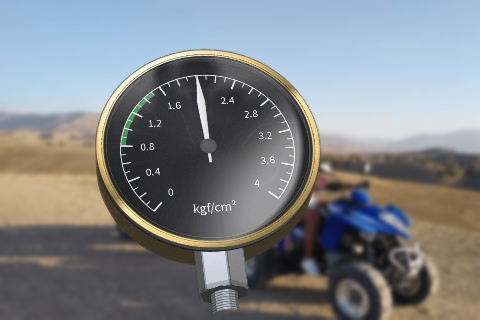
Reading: 2kg/cm²
